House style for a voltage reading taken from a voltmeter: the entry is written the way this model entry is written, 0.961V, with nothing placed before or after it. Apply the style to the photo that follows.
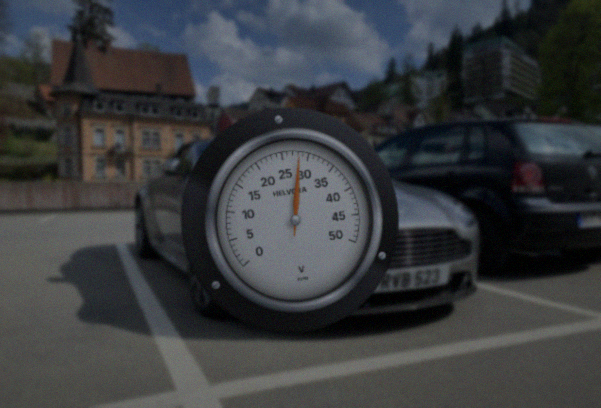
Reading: 28V
